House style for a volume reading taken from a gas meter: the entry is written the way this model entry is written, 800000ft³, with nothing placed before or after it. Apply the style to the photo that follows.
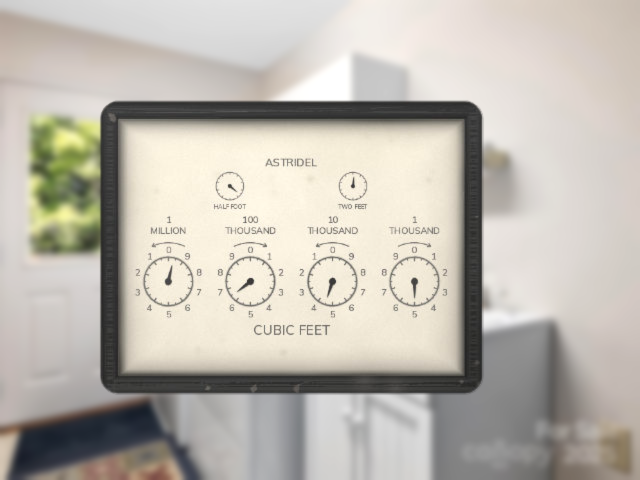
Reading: 964500ft³
